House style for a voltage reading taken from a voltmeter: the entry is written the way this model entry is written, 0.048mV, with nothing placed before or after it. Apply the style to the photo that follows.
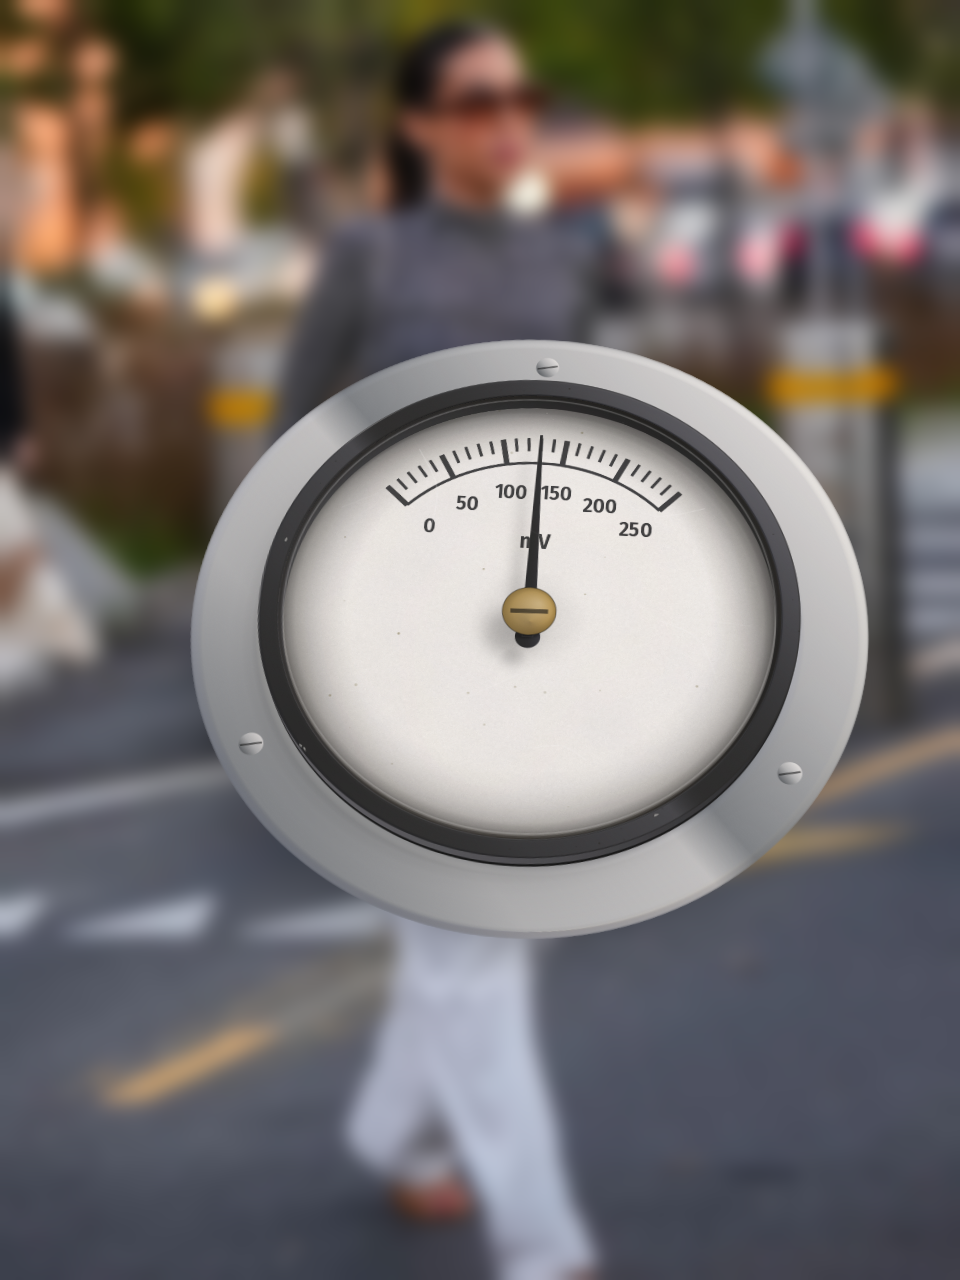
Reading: 130mV
